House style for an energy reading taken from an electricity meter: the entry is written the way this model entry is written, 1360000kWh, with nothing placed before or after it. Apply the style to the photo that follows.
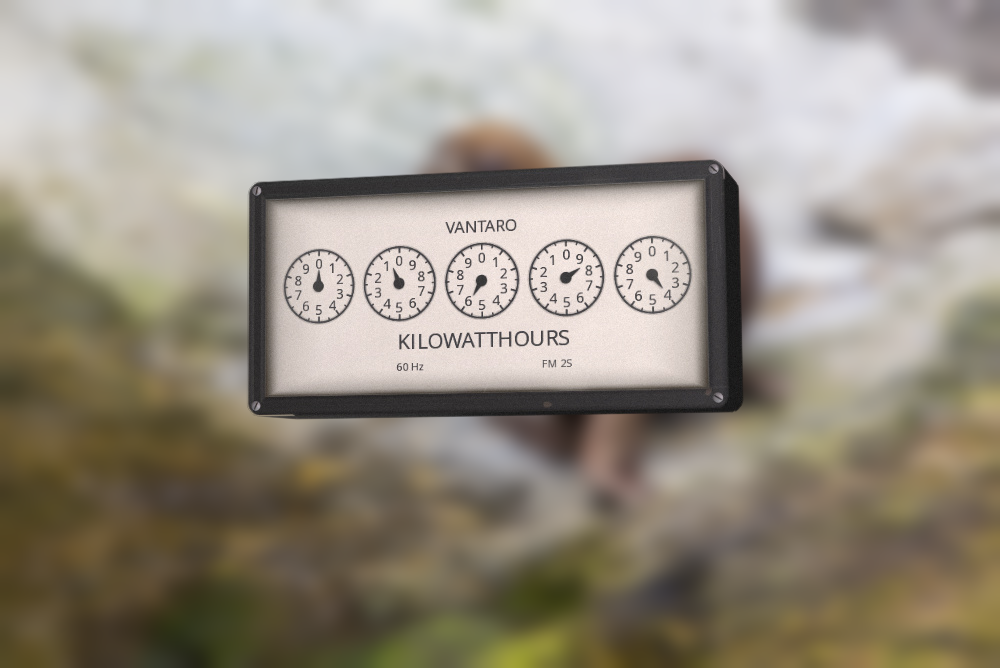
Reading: 584kWh
